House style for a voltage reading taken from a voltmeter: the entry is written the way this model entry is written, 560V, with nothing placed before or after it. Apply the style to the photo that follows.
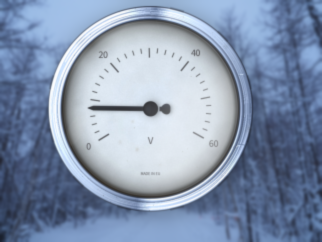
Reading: 8V
